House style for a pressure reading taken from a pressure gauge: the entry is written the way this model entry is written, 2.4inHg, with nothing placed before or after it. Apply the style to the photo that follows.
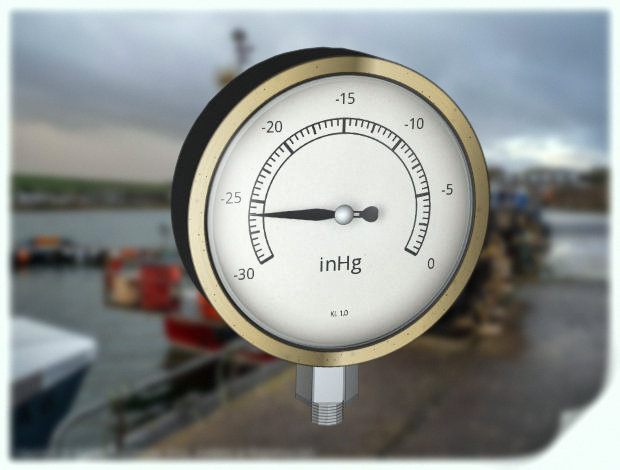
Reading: -26inHg
